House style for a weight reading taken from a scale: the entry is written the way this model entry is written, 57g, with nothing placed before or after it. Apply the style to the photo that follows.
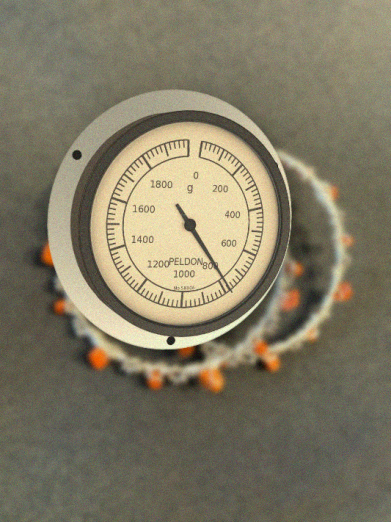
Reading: 780g
